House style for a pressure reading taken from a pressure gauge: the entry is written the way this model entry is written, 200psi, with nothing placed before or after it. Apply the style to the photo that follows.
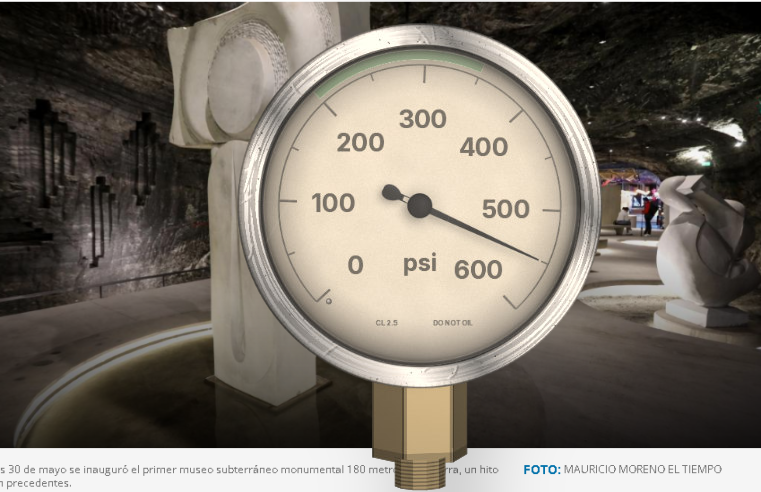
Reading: 550psi
